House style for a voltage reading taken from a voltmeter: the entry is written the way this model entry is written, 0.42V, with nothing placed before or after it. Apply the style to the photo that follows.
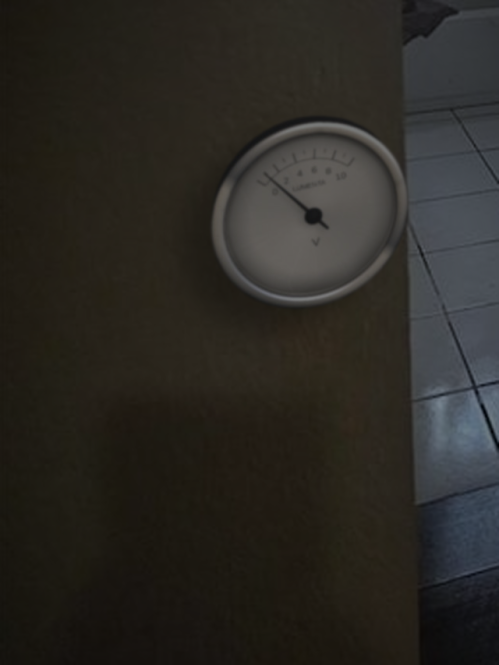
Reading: 1V
